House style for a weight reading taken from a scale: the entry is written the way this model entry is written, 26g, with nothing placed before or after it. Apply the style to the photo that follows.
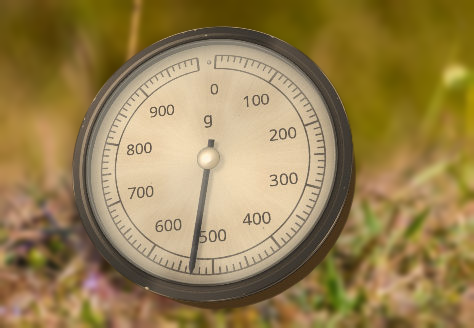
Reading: 530g
